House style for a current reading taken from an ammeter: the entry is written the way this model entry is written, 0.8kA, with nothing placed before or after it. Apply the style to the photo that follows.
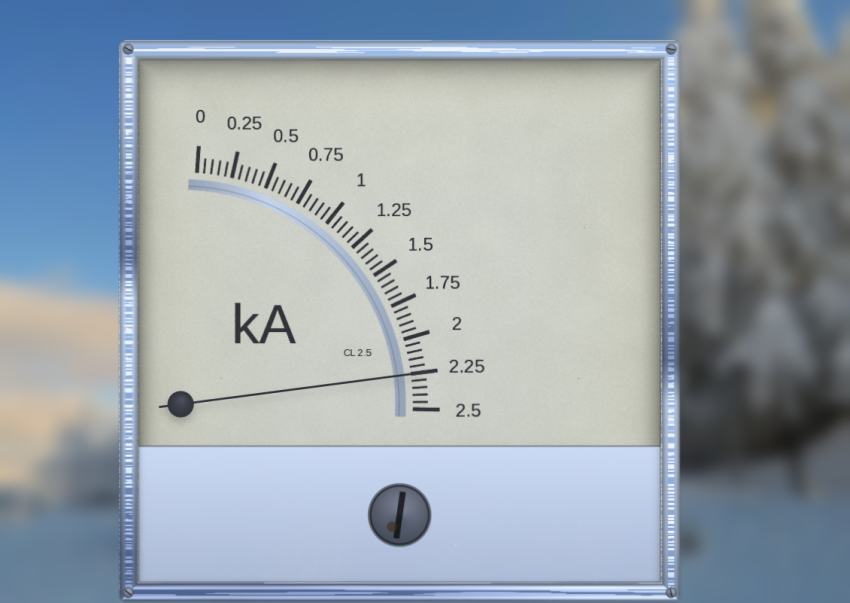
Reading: 2.25kA
